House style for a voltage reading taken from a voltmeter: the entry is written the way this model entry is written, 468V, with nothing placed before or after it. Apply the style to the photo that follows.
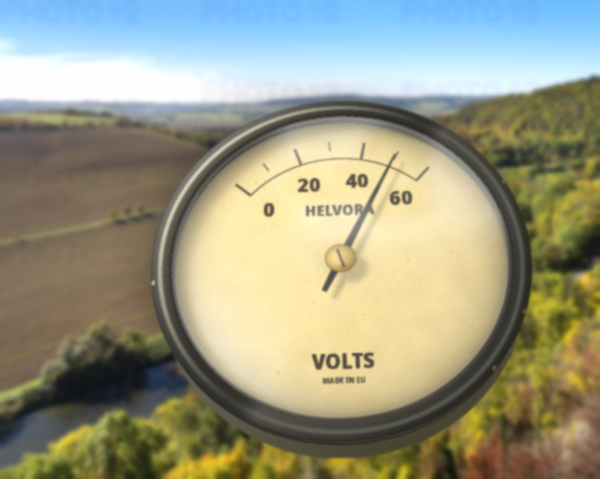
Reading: 50V
